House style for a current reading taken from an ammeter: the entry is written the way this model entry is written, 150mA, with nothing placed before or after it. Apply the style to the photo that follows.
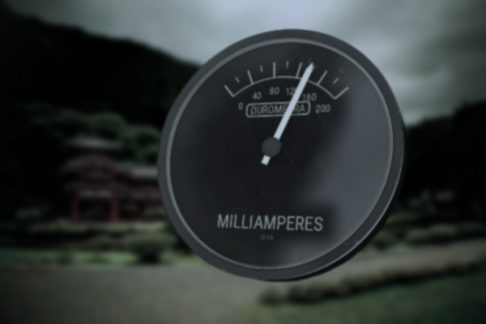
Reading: 140mA
